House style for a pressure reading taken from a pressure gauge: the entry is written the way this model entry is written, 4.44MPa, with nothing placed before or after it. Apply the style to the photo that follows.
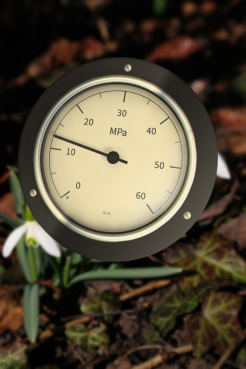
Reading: 12.5MPa
